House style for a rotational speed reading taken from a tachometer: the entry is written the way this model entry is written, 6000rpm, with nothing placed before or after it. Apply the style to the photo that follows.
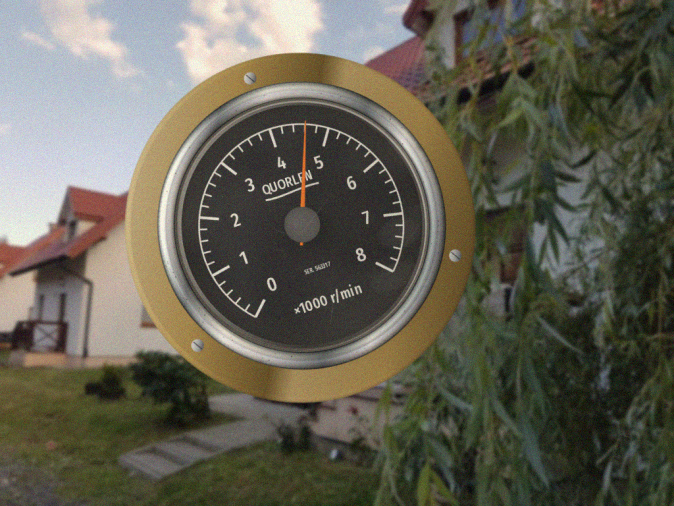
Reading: 4600rpm
